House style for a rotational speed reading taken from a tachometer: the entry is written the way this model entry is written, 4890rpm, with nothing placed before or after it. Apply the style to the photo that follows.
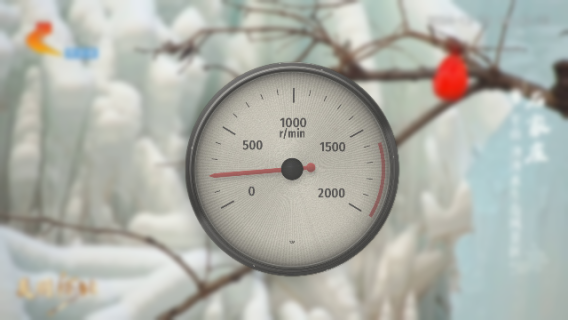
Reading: 200rpm
